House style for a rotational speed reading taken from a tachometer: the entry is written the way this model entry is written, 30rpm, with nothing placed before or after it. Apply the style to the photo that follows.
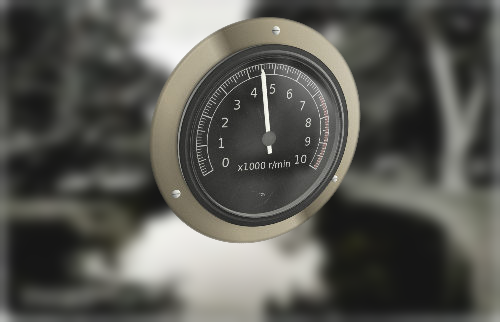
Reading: 4500rpm
